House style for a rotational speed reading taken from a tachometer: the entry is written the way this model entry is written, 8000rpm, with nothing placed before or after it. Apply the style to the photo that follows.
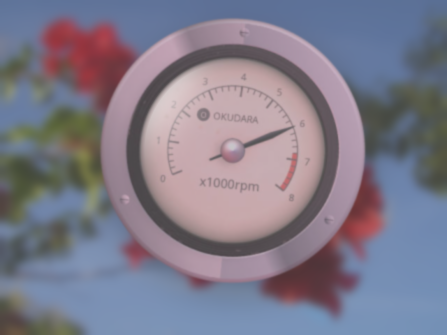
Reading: 6000rpm
